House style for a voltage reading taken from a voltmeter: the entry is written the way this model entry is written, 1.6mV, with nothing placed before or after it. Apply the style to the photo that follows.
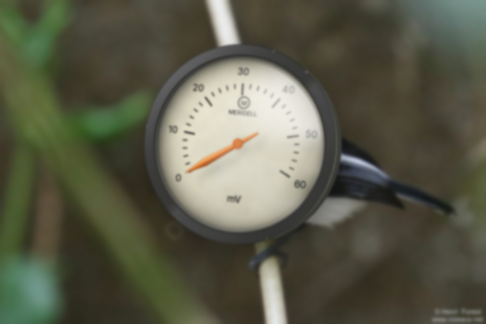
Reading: 0mV
